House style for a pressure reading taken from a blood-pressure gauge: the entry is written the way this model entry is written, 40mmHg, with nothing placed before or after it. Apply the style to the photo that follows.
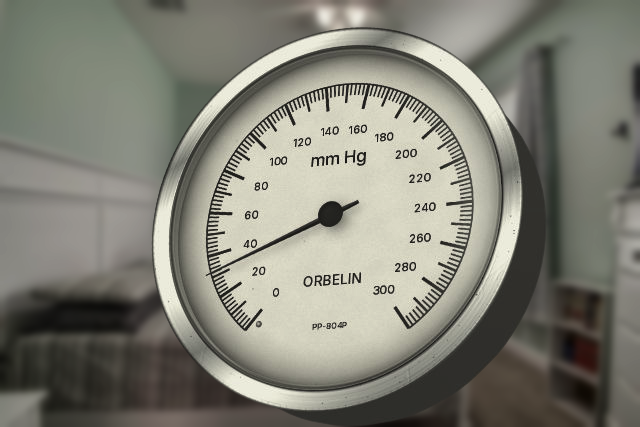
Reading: 30mmHg
